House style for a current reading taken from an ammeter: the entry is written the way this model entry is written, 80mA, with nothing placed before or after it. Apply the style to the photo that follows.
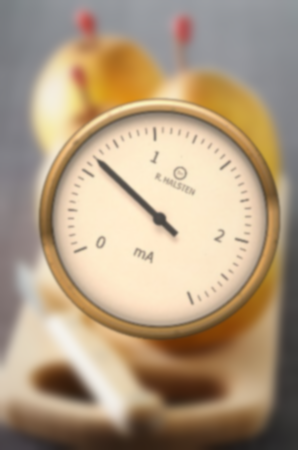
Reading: 0.6mA
